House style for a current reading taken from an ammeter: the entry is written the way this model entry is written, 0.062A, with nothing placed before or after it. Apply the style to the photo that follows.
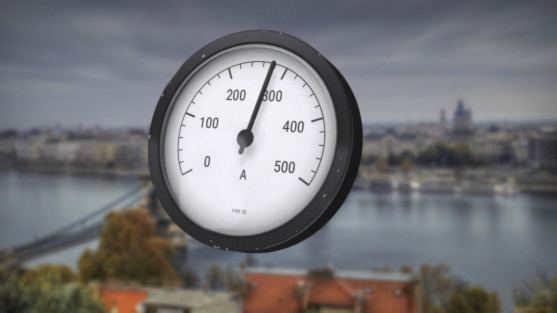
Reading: 280A
